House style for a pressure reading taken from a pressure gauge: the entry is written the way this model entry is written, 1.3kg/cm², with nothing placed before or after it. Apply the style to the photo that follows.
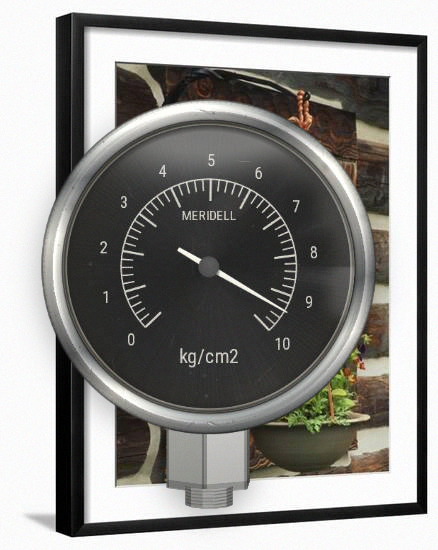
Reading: 9.4kg/cm²
